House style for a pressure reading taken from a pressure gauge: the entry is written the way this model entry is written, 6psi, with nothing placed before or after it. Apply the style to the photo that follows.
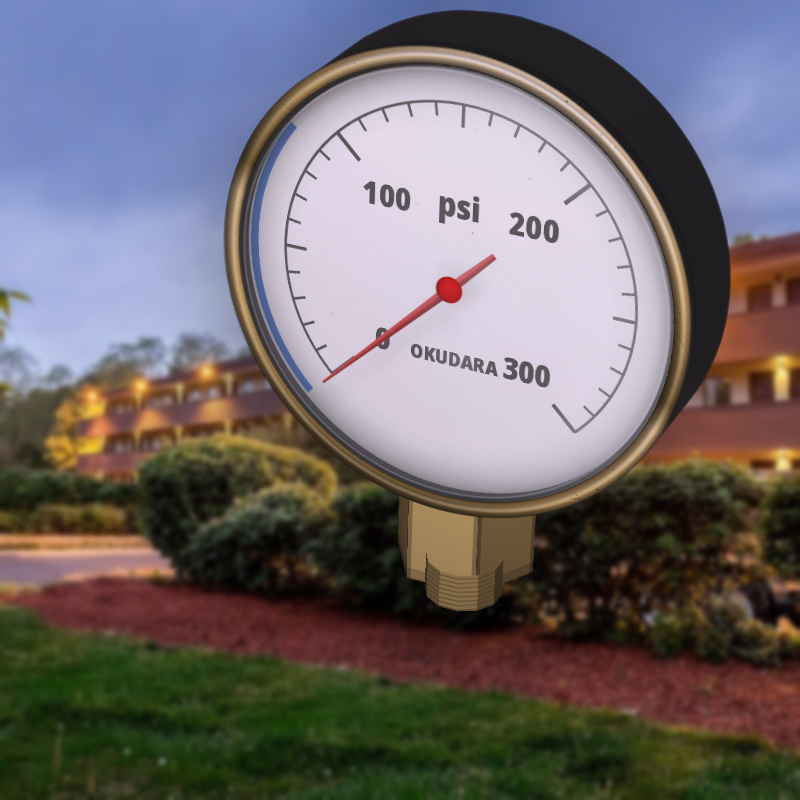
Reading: 0psi
